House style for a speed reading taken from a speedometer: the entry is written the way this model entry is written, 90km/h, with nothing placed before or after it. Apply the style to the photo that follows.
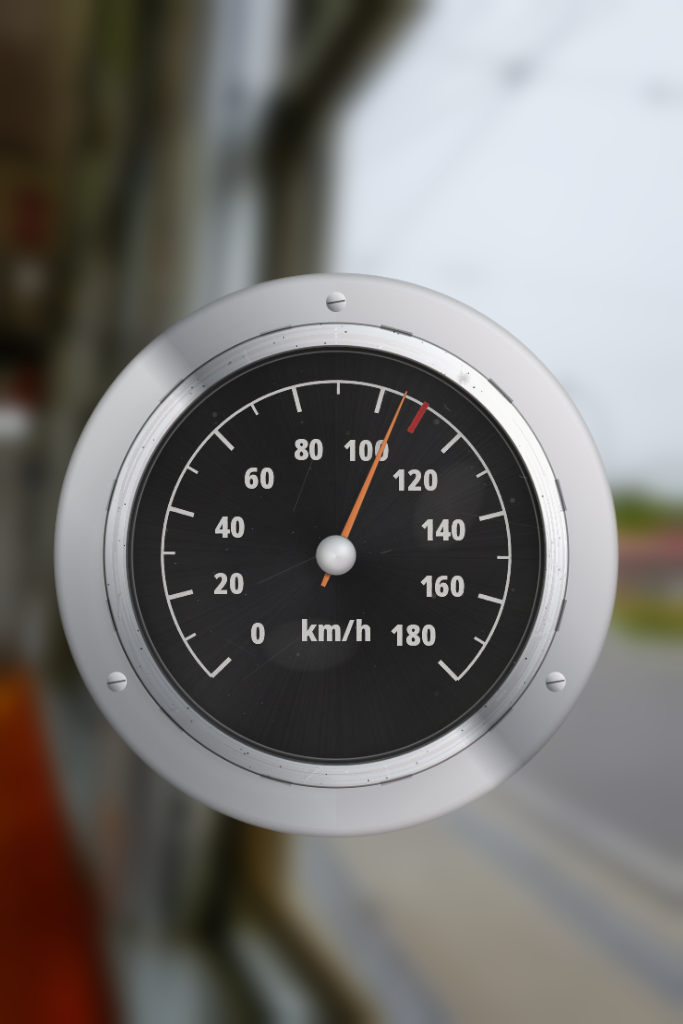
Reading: 105km/h
